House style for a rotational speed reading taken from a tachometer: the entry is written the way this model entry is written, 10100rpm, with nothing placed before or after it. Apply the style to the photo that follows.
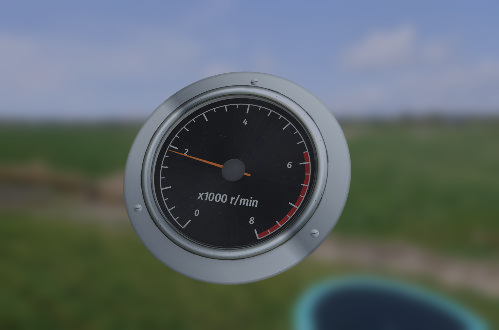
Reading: 1875rpm
